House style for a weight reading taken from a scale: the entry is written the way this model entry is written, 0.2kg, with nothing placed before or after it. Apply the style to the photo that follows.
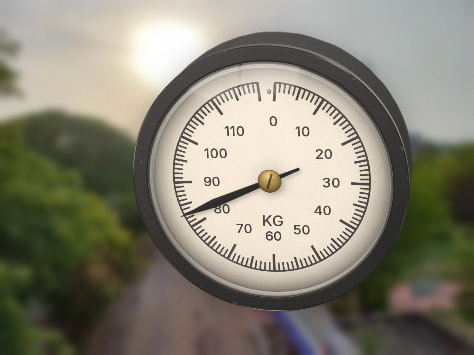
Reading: 83kg
